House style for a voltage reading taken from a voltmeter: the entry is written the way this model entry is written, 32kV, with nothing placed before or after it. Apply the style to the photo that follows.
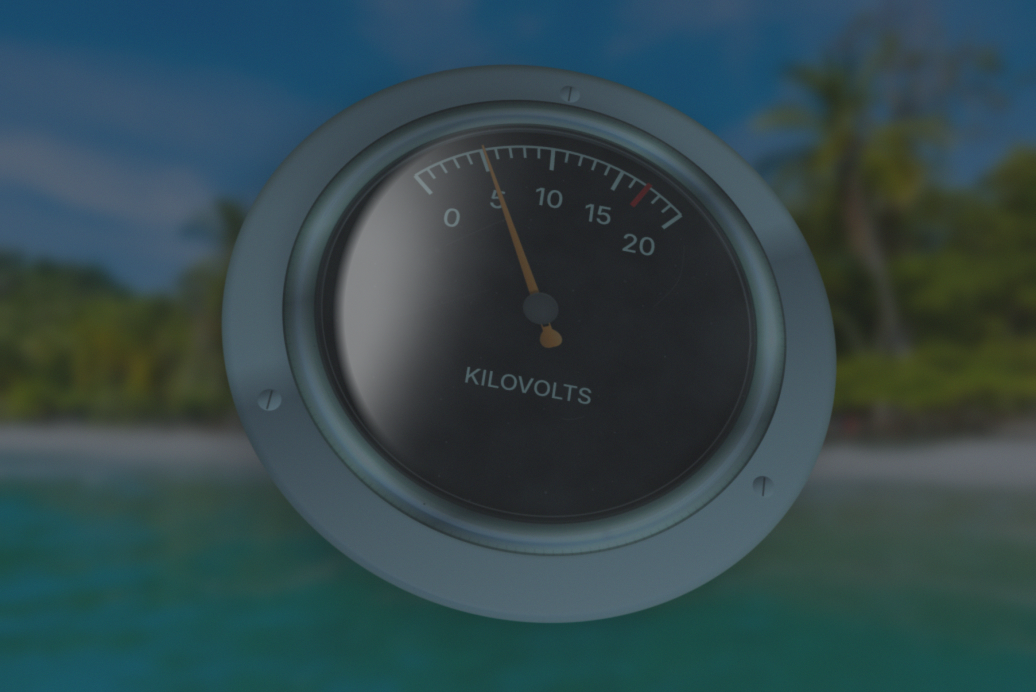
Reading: 5kV
